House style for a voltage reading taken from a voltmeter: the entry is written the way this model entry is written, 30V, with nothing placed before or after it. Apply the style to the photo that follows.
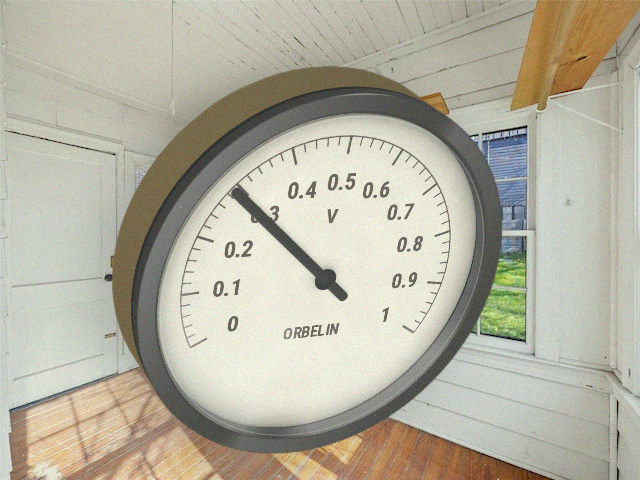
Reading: 0.29V
